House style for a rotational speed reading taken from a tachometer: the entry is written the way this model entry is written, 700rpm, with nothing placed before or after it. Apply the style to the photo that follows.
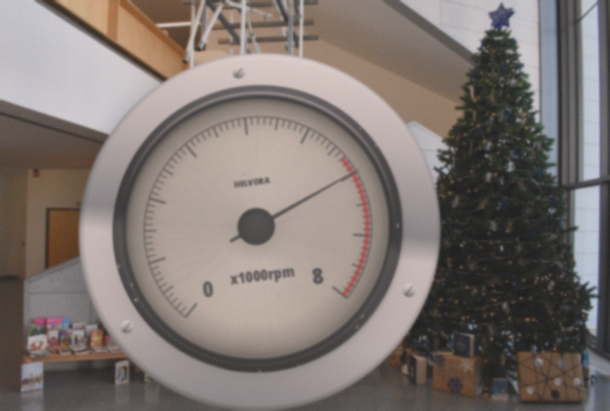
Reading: 6000rpm
